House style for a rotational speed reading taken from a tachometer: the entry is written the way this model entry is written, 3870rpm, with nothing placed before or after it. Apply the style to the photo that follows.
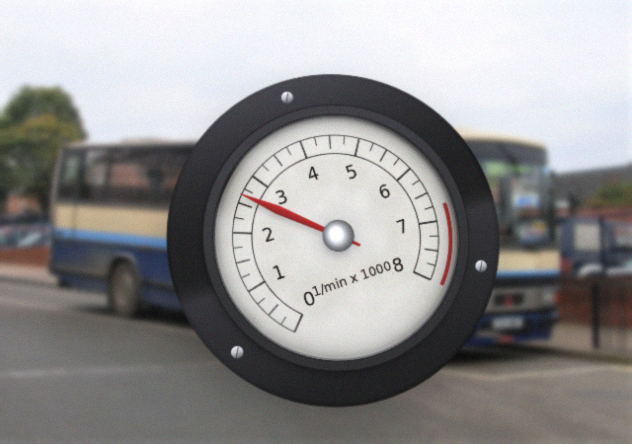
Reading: 2625rpm
